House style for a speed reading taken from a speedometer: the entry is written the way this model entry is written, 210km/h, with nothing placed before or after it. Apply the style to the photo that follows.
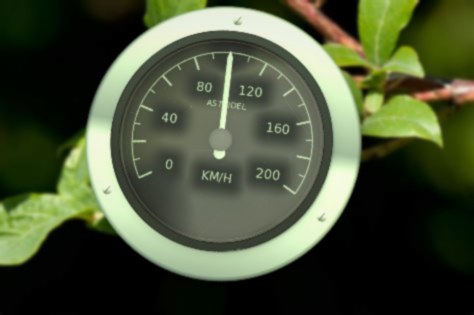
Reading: 100km/h
